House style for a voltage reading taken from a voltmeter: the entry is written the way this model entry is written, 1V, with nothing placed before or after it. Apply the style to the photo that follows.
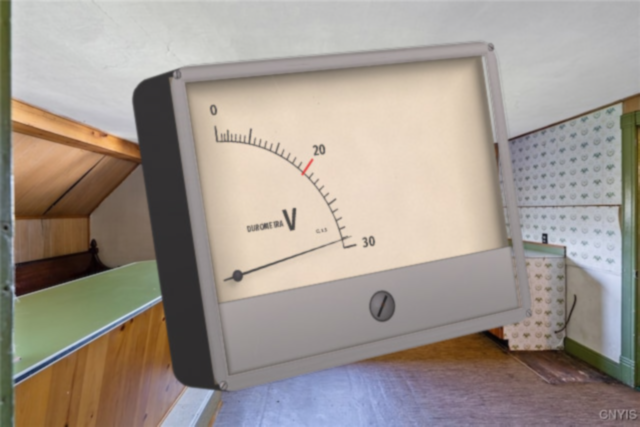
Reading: 29V
